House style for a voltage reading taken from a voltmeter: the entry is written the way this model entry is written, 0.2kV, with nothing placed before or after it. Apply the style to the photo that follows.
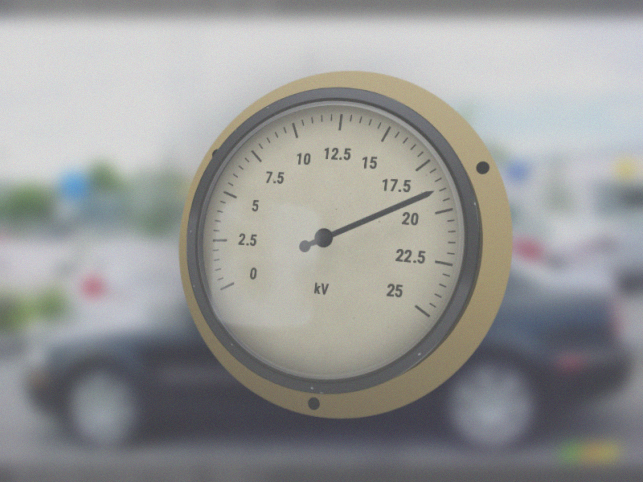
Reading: 19kV
